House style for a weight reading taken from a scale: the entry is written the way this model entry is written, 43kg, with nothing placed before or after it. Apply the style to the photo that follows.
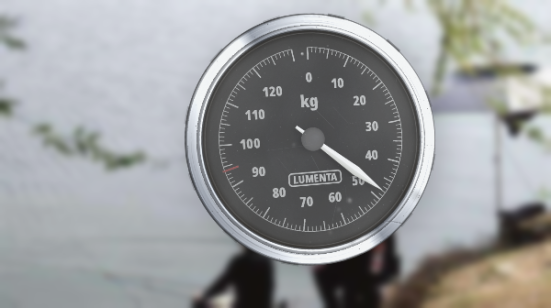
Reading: 48kg
